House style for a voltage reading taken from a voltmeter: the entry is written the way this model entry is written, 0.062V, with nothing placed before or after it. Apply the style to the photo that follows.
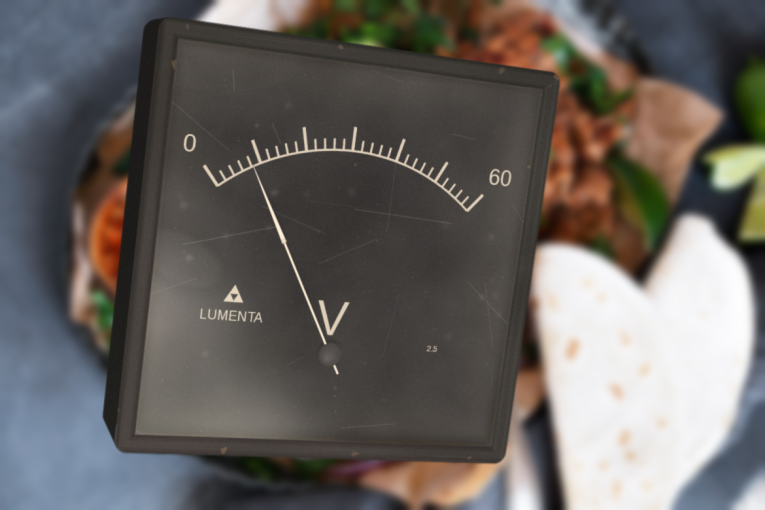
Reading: 8V
